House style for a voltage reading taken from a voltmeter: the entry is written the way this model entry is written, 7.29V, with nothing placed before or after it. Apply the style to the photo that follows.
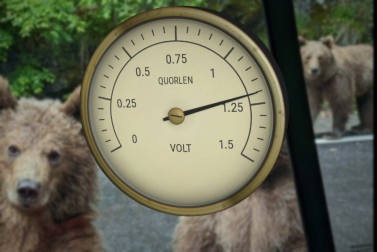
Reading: 1.2V
